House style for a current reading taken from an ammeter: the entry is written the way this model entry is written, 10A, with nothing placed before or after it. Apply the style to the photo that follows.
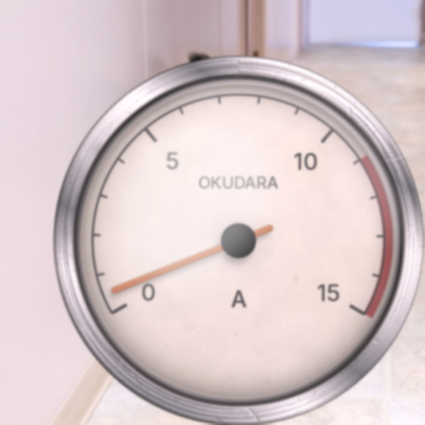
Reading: 0.5A
